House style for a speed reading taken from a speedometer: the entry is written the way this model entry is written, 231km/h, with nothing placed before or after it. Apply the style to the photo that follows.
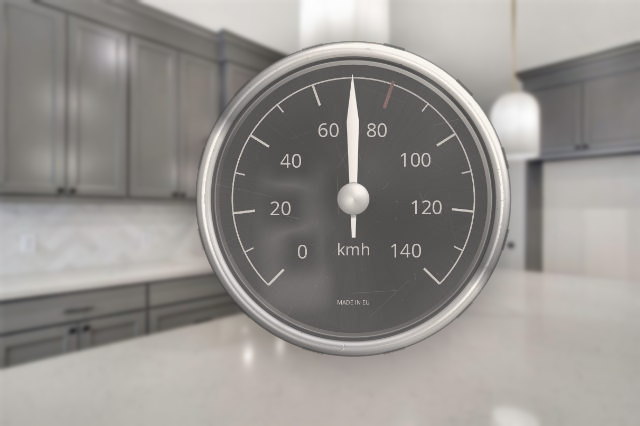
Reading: 70km/h
